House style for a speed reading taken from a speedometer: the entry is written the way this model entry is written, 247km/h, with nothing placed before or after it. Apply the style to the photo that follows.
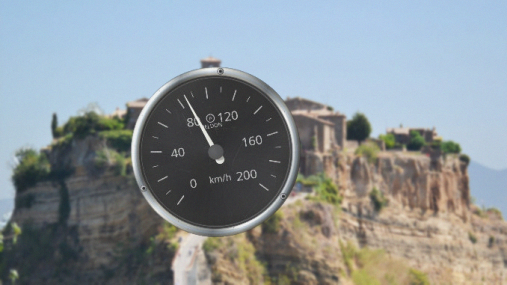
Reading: 85km/h
